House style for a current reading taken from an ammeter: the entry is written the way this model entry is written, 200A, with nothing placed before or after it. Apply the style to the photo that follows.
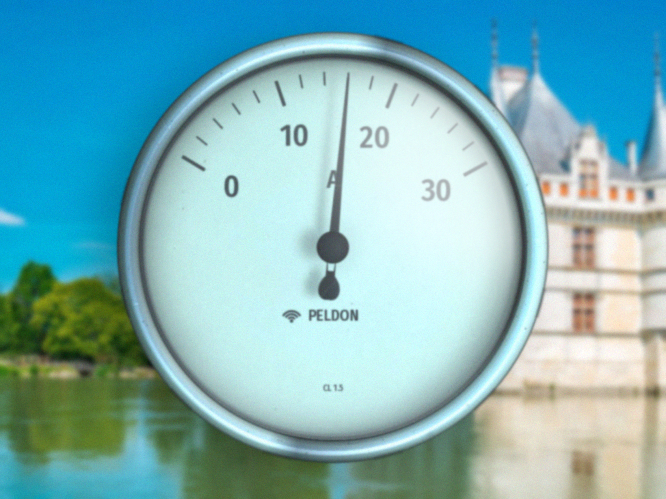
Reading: 16A
